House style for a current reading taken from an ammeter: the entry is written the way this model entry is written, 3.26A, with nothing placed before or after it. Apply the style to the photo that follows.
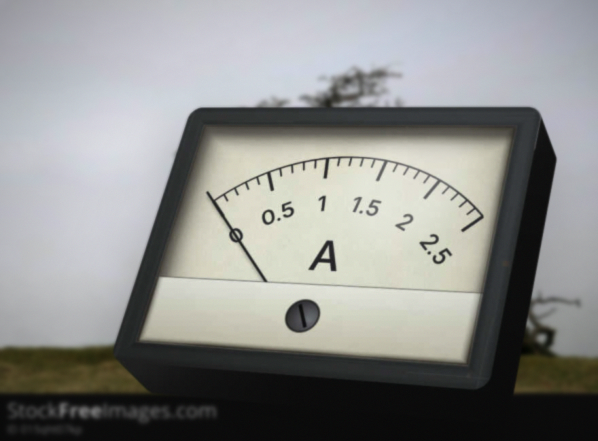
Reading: 0A
